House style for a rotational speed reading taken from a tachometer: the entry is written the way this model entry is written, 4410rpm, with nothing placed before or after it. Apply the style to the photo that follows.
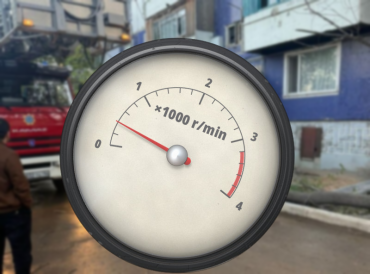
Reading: 400rpm
